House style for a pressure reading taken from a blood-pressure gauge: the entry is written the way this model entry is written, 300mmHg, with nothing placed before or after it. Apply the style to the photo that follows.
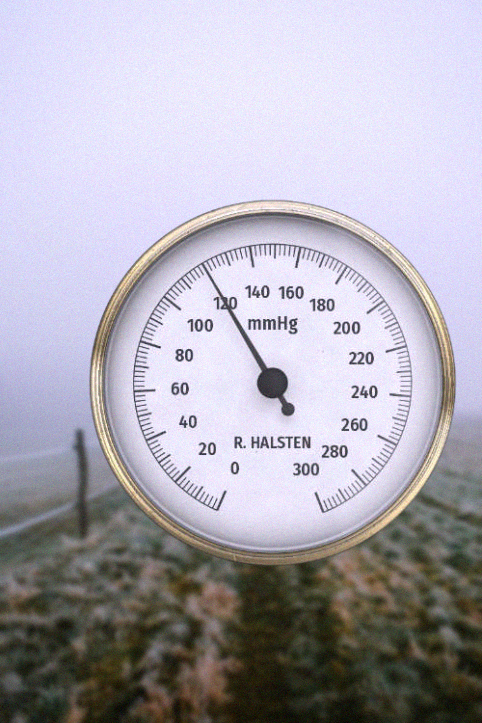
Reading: 120mmHg
